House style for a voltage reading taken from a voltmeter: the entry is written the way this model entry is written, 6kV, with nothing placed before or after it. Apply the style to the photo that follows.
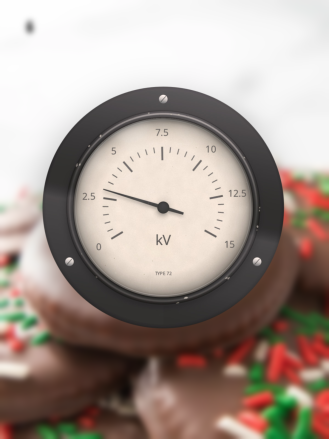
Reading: 3kV
